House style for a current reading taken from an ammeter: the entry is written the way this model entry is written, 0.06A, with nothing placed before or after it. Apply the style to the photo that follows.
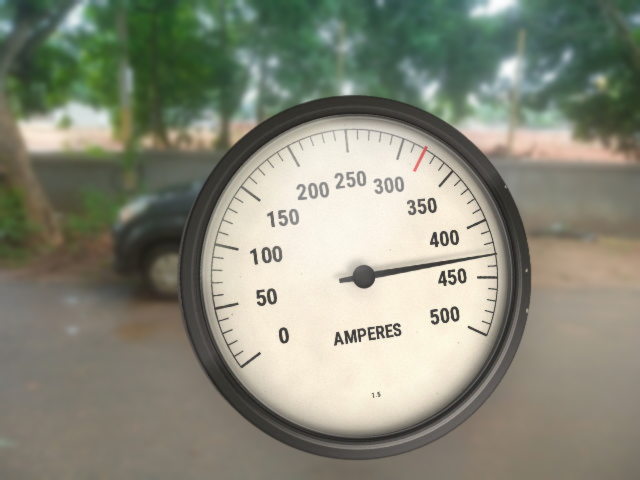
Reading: 430A
